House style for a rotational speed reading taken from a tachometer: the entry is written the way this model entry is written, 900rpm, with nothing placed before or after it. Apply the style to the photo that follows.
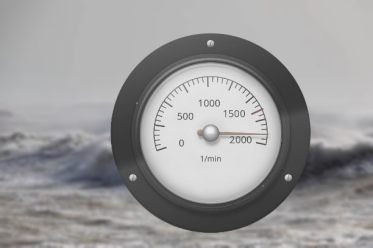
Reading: 1900rpm
